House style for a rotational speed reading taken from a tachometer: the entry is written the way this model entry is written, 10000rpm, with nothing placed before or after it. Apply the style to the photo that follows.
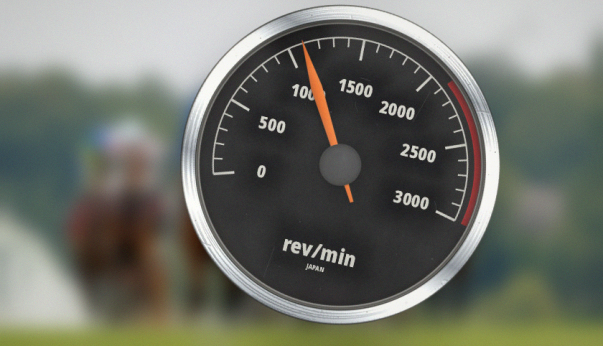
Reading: 1100rpm
